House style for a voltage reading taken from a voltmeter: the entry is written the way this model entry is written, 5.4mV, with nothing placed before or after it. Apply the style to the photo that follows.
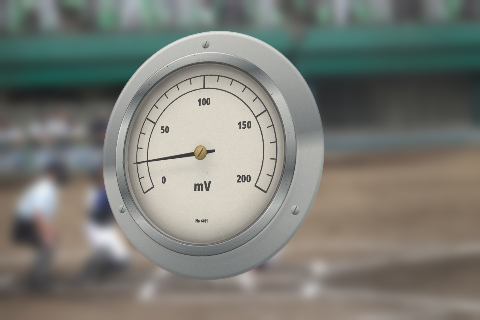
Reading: 20mV
